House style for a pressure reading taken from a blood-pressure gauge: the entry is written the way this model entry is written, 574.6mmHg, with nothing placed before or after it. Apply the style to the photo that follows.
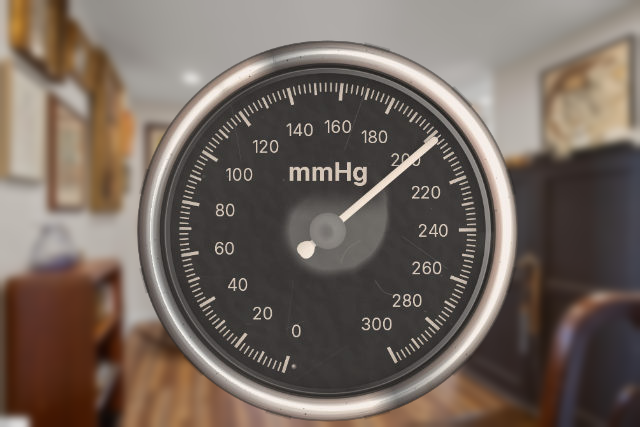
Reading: 202mmHg
